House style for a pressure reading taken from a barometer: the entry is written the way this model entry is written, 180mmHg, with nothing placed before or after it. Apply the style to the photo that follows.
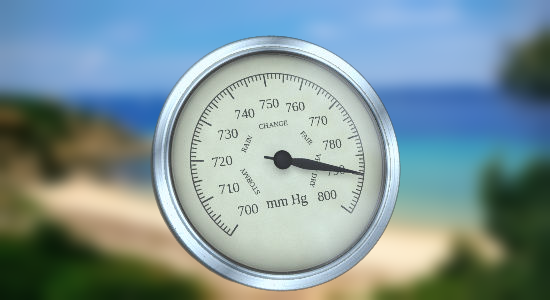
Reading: 790mmHg
